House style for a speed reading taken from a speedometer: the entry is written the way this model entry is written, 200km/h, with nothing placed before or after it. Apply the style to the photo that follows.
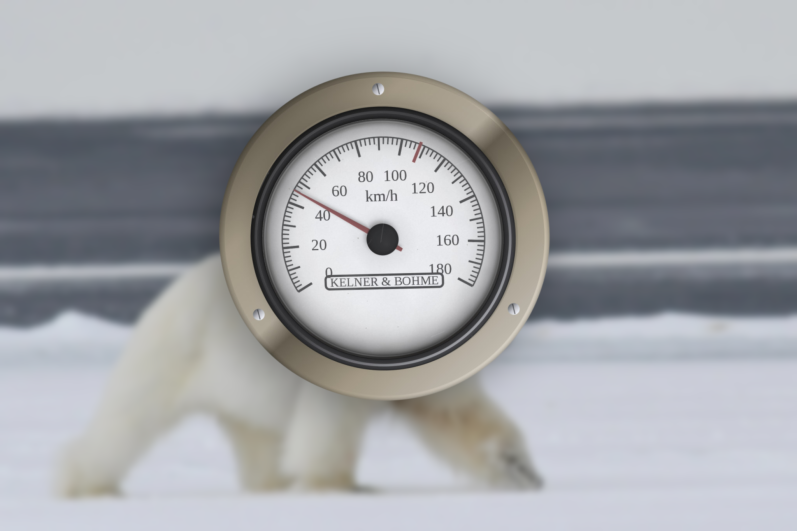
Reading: 46km/h
